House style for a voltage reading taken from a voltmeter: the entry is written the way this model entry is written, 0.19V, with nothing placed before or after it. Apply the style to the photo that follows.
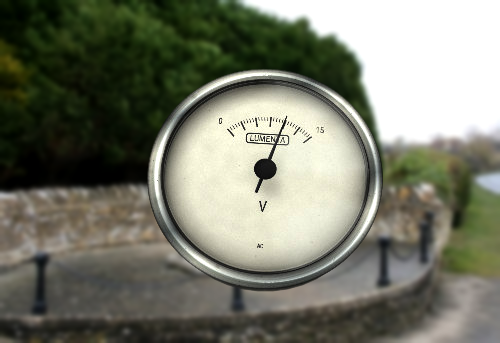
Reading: 10V
